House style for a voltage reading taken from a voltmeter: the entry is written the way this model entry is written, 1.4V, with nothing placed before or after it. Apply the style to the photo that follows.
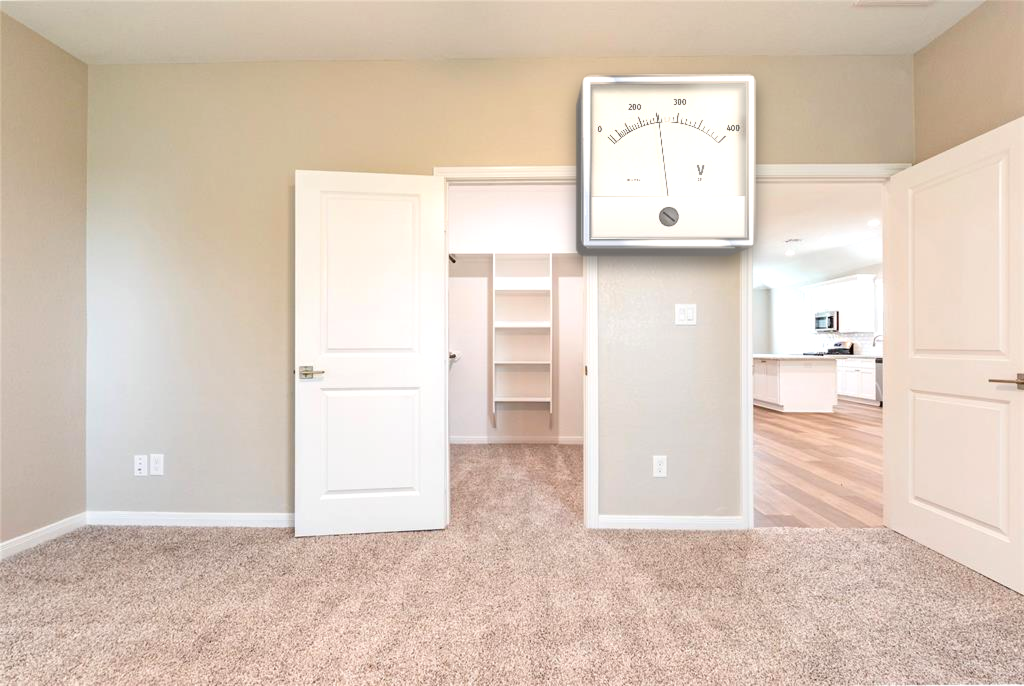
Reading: 250V
